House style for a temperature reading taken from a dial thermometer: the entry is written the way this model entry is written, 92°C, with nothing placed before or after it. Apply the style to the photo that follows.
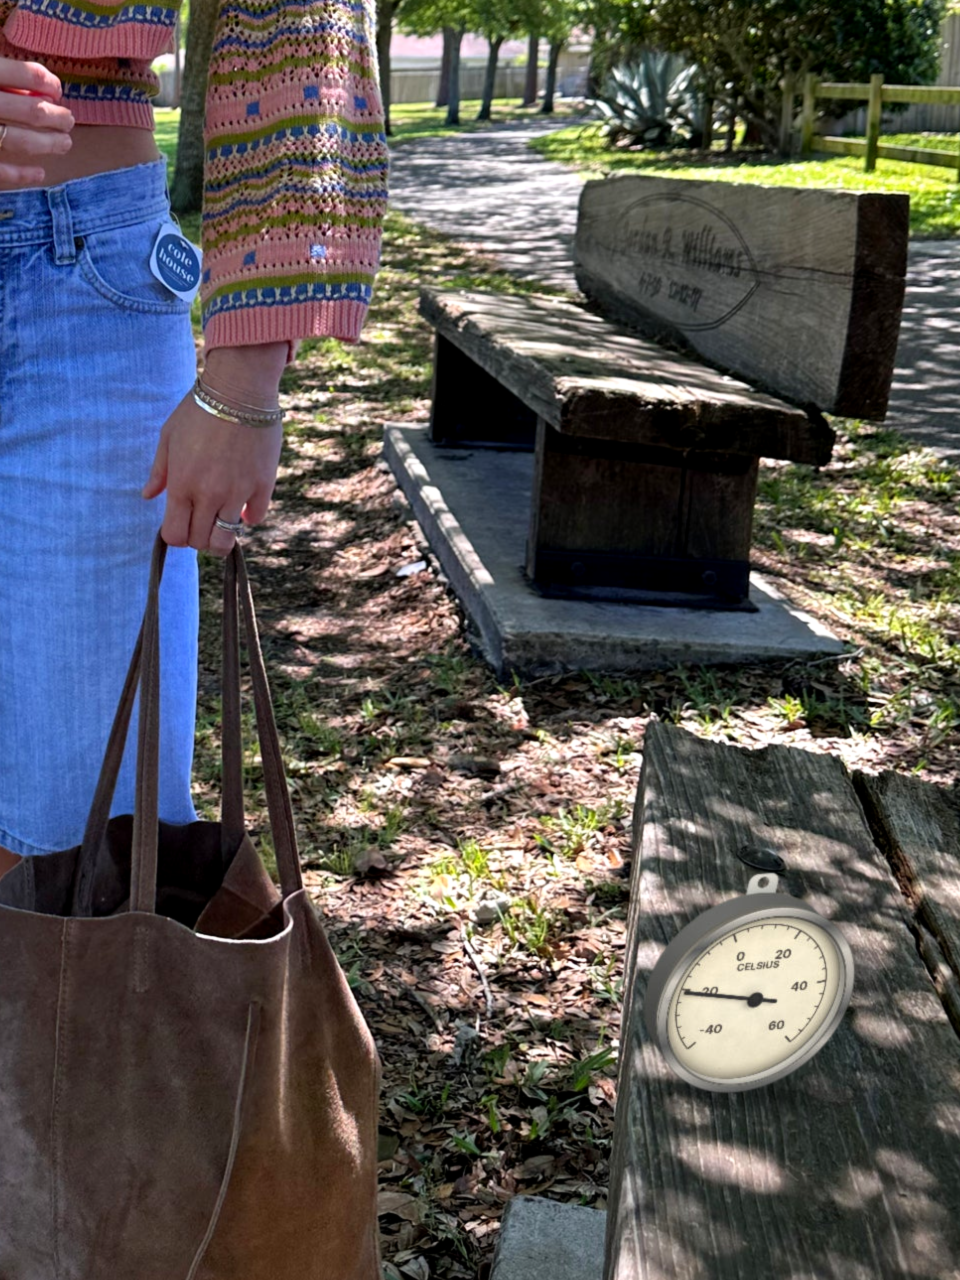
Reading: -20°C
